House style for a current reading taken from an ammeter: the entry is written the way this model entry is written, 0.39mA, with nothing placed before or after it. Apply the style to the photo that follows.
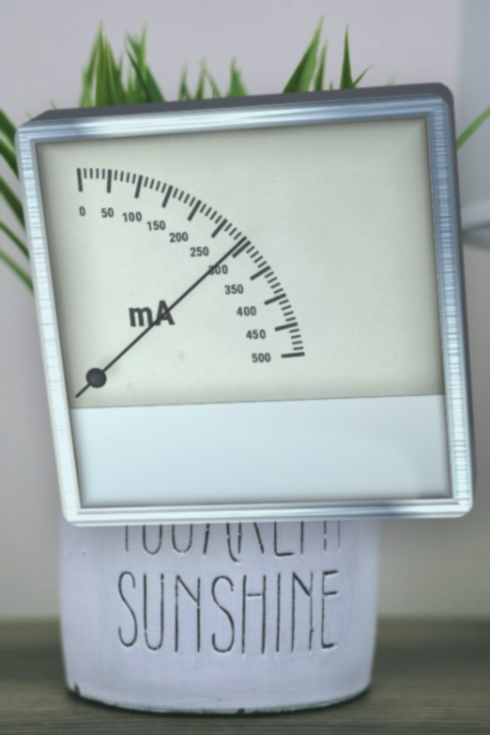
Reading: 290mA
